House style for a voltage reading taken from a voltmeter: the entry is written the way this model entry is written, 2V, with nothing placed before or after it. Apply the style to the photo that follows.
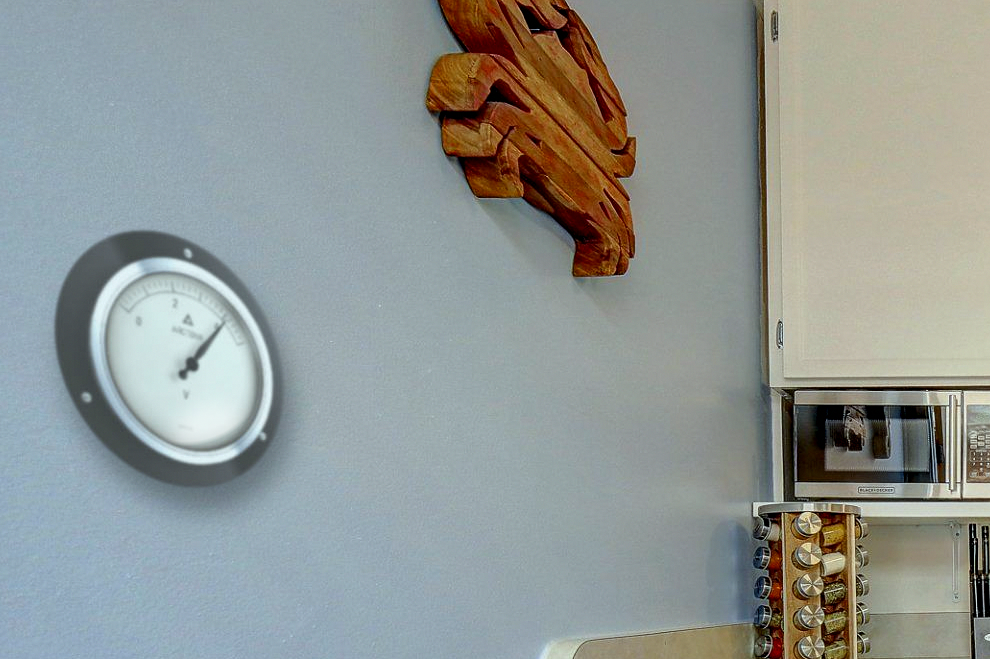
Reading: 4V
